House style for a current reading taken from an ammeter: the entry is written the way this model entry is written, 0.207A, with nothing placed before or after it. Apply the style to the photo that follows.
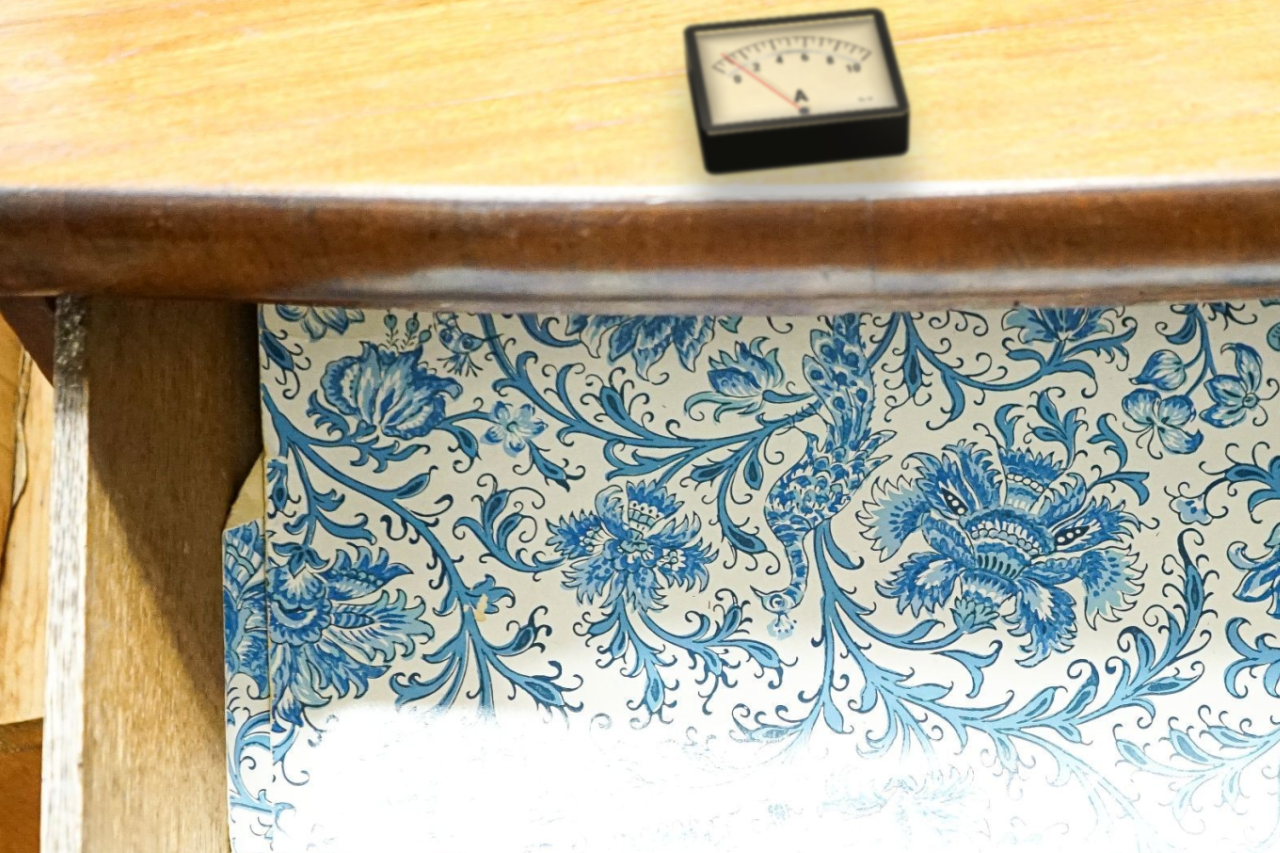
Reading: 1A
